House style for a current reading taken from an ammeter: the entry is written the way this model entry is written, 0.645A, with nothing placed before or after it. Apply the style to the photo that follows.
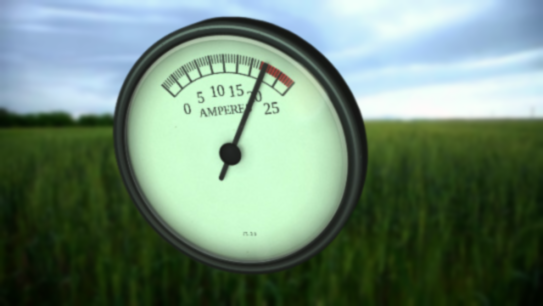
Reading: 20A
